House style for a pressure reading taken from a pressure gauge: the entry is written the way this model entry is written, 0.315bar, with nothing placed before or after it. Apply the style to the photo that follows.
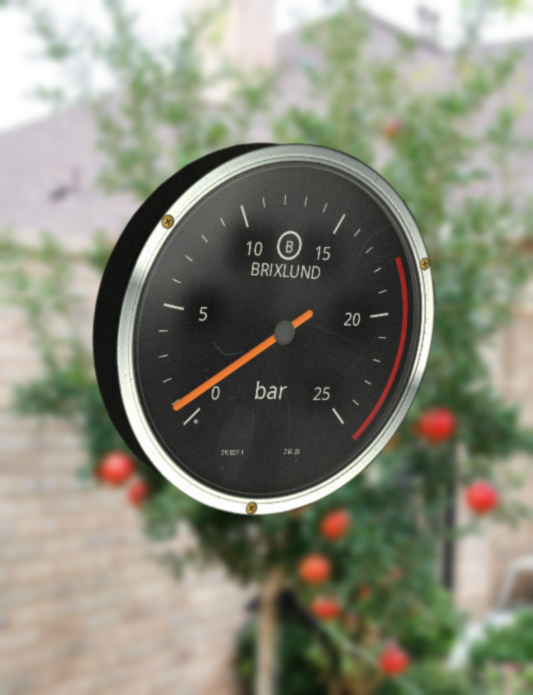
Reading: 1bar
